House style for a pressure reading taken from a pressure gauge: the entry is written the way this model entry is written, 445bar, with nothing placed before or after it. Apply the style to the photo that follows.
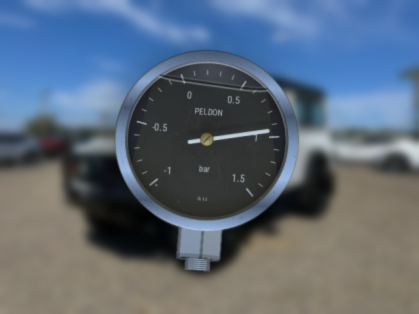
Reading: 0.95bar
